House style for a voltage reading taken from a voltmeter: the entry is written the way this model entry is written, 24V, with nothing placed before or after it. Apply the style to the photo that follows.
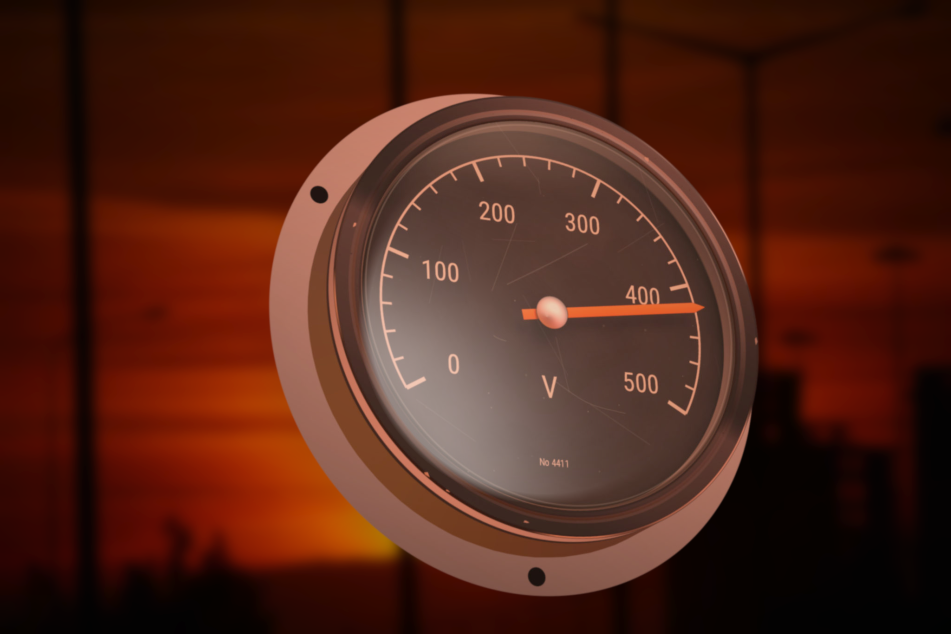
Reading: 420V
